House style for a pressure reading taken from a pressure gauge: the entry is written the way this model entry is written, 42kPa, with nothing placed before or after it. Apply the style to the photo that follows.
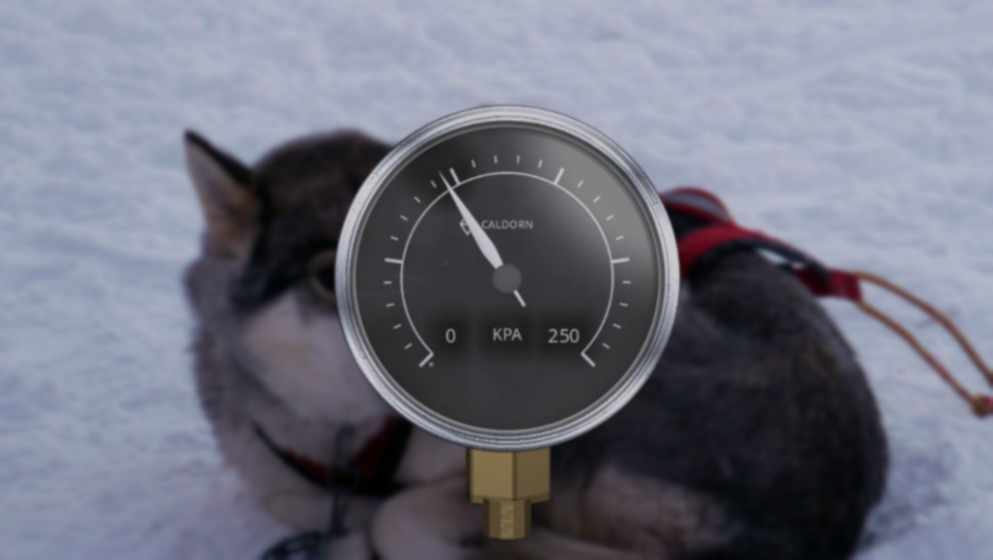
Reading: 95kPa
